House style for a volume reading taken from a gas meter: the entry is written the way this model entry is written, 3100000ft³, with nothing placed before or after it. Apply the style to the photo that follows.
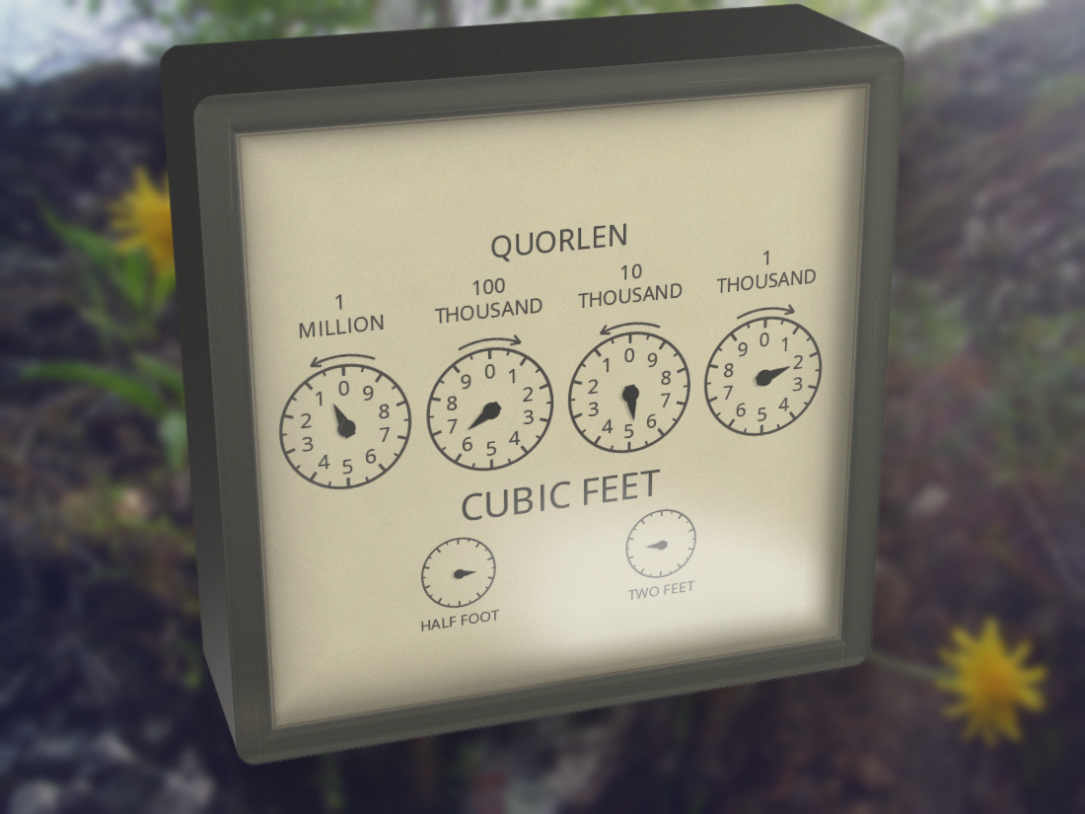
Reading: 65200ft³
